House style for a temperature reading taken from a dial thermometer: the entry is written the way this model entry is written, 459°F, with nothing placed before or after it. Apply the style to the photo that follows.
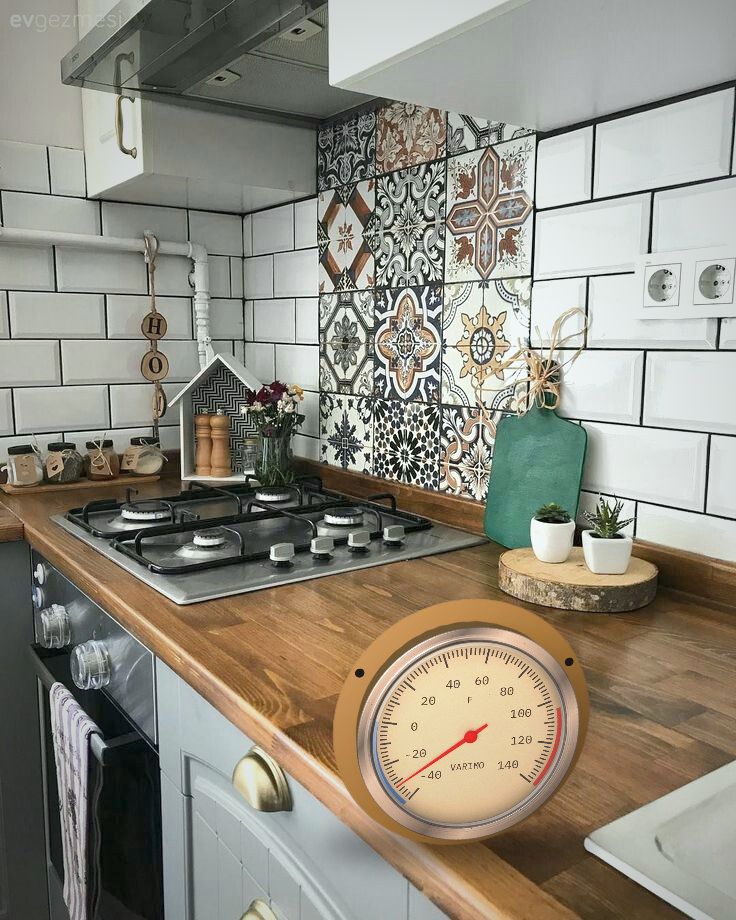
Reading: -30°F
